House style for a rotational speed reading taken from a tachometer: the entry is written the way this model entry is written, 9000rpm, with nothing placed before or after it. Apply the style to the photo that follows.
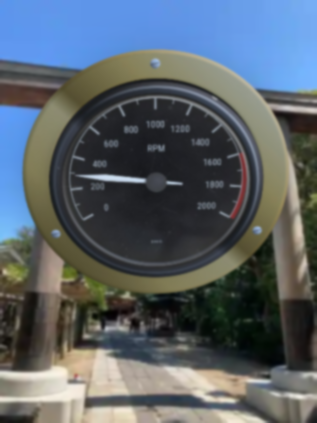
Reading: 300rpm
